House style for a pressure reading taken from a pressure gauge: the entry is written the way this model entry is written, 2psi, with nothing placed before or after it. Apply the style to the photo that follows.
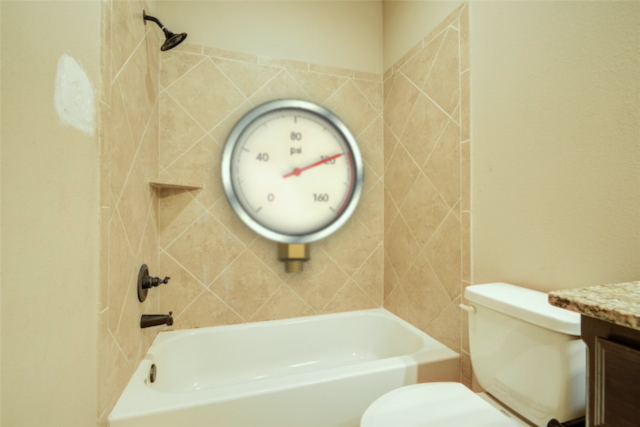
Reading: 120psi
